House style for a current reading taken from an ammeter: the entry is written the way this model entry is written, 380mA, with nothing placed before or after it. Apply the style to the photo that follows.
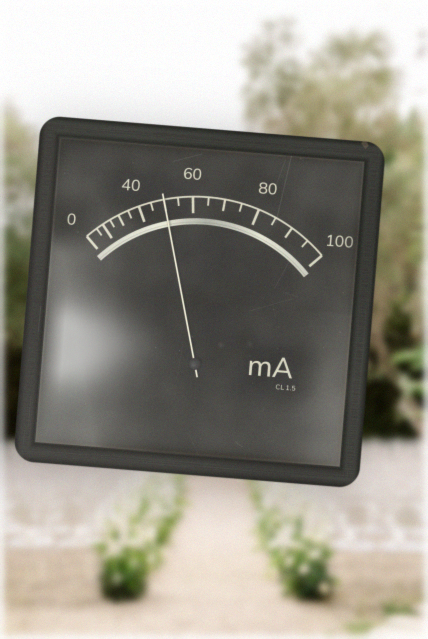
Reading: 50mA
